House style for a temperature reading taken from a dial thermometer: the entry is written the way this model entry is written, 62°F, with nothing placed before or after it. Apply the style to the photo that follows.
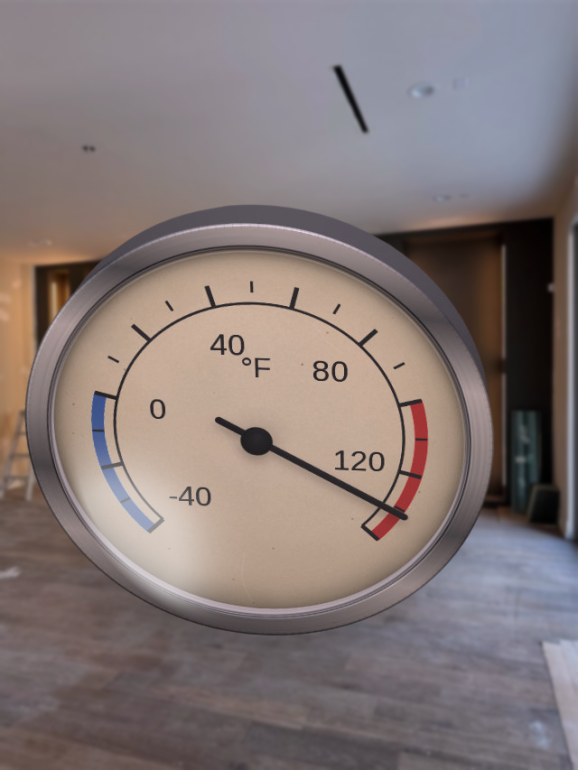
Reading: 130°F
